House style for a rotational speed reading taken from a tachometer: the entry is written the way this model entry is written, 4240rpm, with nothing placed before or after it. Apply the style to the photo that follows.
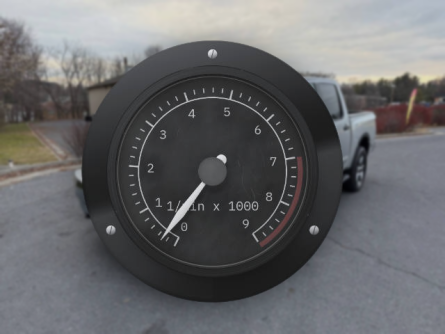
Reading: 300rpm
